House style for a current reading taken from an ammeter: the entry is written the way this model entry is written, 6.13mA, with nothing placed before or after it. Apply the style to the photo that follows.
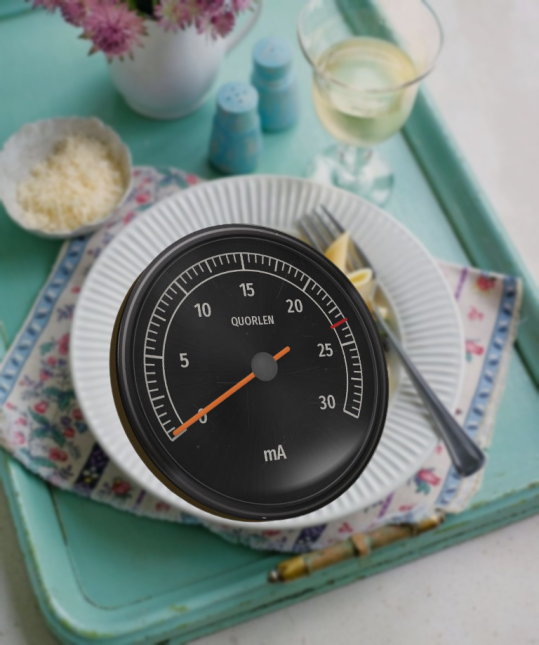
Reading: 0.25mA
